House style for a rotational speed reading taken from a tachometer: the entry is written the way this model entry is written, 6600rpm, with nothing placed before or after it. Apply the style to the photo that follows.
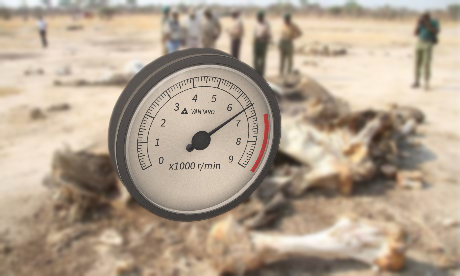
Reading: 6500rpm
